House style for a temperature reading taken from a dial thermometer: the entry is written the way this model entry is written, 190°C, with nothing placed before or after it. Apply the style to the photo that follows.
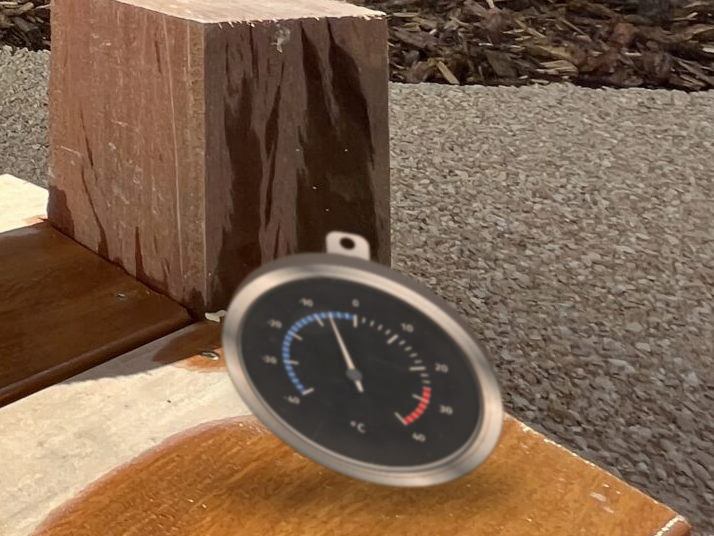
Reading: -6°C
